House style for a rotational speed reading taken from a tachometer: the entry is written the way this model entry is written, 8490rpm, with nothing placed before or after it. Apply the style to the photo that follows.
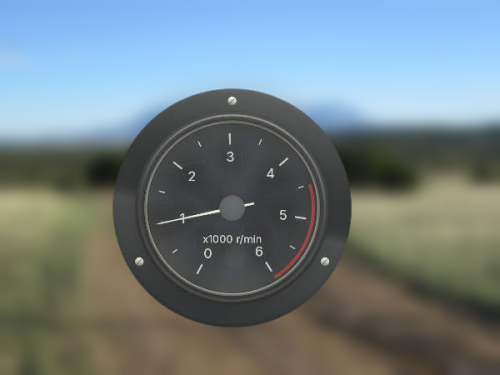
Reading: 1000rpm
